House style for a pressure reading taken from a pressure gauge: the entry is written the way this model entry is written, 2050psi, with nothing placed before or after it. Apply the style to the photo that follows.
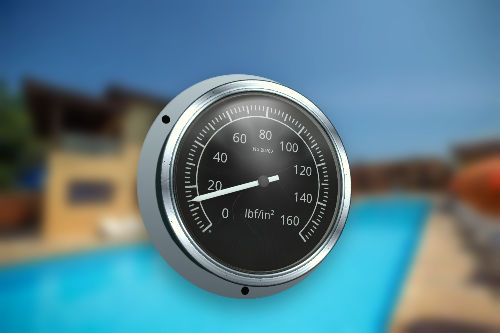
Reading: 14psi
